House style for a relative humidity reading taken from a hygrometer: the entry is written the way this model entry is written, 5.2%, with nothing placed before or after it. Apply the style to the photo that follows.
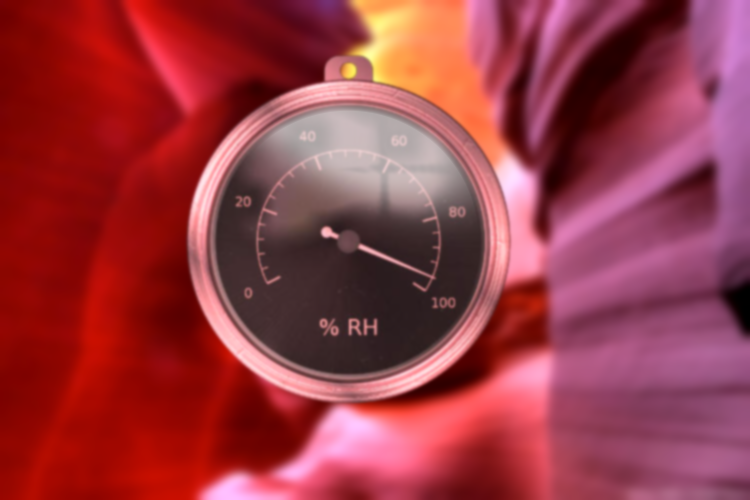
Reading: 96%
